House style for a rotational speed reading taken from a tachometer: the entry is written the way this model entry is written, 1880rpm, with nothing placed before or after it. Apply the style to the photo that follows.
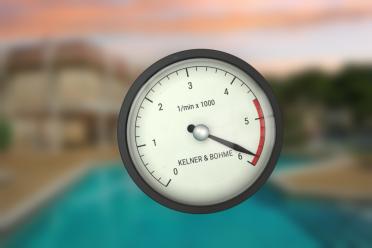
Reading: 5800rpm
